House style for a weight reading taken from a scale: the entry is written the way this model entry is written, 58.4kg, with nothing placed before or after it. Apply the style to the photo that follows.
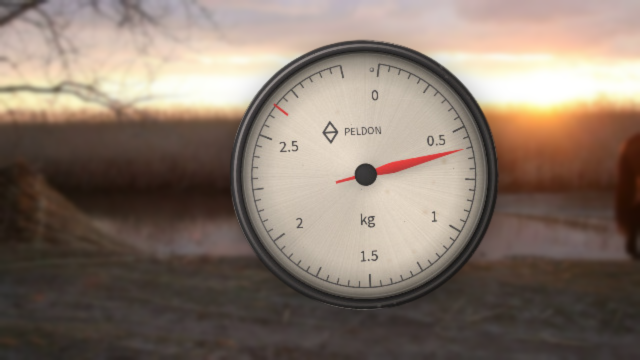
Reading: 0.6kg
